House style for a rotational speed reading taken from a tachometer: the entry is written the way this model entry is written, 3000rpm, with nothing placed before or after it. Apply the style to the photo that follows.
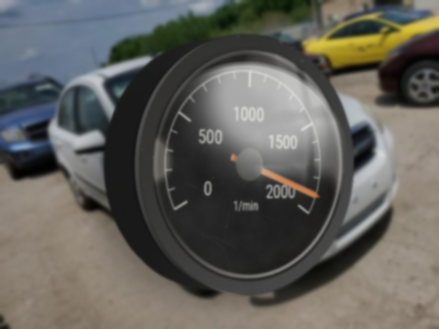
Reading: 1900rpm
